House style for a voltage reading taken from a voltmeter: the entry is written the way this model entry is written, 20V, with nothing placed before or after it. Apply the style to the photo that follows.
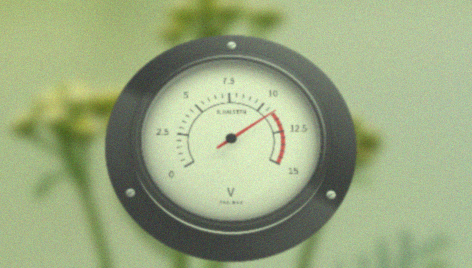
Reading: 11V
